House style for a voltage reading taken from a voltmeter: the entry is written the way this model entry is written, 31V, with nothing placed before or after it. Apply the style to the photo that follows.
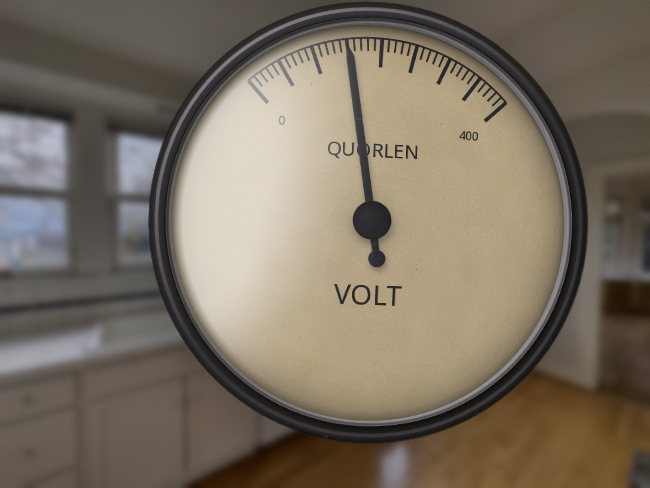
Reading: 150V
